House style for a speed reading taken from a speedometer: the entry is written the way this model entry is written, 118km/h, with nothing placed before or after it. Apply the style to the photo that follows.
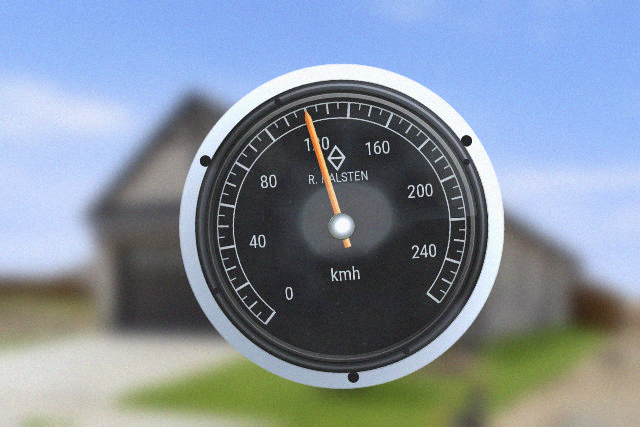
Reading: 120km/h
